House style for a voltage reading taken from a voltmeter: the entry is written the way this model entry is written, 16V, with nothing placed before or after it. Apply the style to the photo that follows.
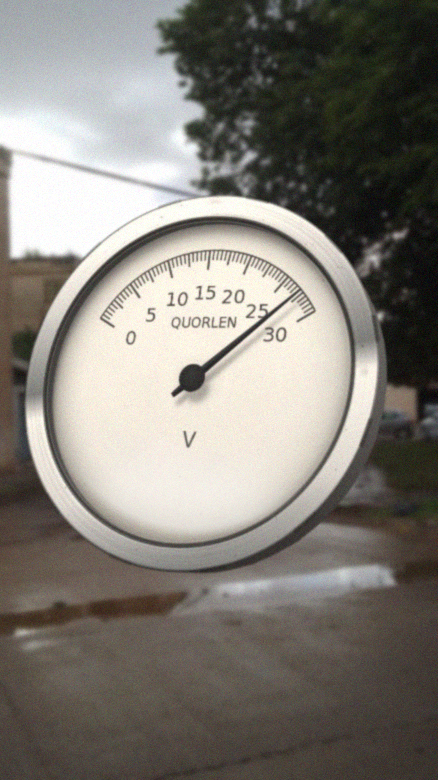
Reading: 27.5V
